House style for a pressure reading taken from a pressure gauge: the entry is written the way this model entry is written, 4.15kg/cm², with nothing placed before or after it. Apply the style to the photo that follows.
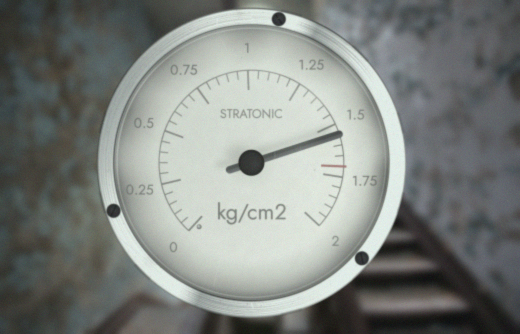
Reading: 1.55kg/cm²
